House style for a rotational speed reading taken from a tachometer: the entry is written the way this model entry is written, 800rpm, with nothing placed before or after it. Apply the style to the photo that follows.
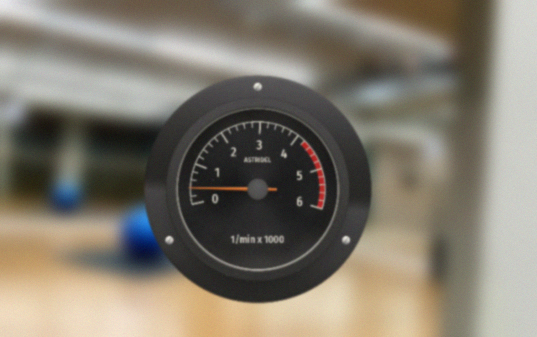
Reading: 400rpm
